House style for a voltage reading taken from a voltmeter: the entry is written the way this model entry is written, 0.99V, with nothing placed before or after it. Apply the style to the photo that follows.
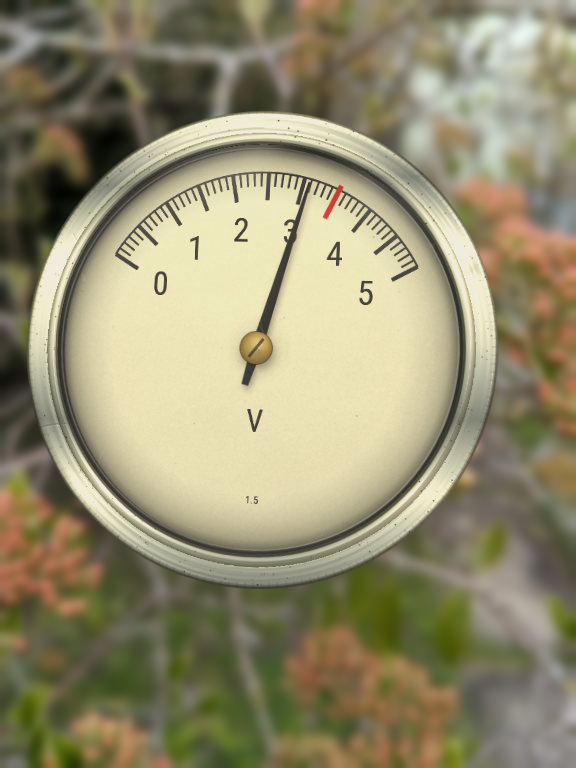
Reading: 3.1V
